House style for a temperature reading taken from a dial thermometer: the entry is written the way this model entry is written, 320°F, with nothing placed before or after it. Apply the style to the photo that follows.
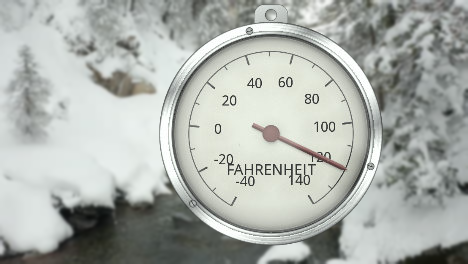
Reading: 120°F
